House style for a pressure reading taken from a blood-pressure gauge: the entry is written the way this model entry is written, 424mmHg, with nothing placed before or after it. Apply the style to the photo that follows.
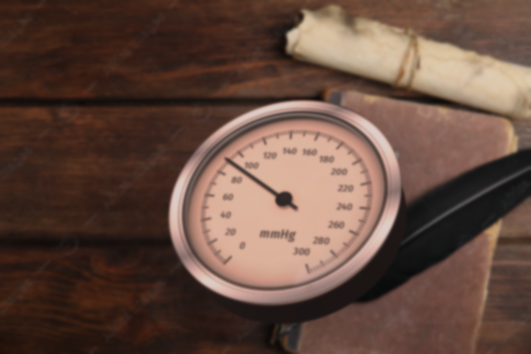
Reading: 90mmHg
